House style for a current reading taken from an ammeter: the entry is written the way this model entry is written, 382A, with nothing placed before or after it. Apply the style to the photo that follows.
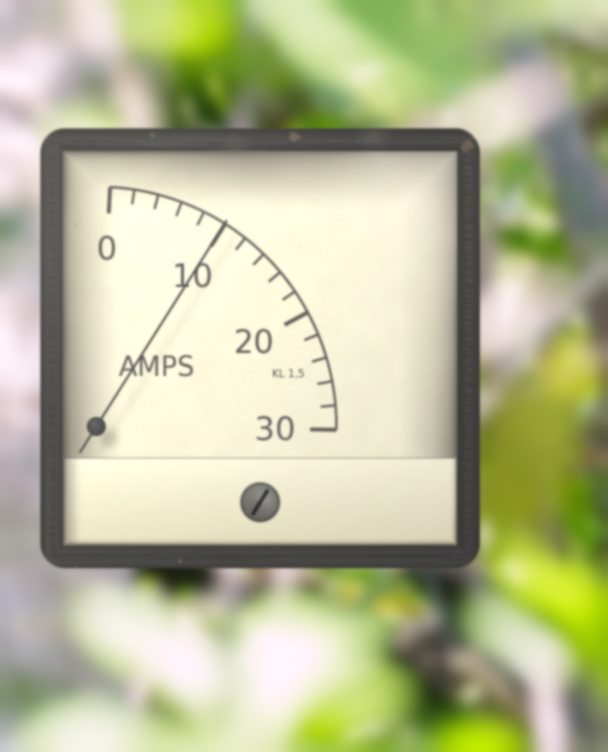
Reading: 10A
